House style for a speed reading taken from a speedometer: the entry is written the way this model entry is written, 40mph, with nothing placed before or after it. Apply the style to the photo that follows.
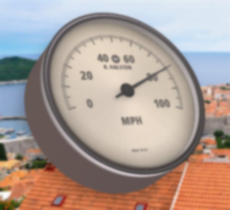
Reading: 80mph
